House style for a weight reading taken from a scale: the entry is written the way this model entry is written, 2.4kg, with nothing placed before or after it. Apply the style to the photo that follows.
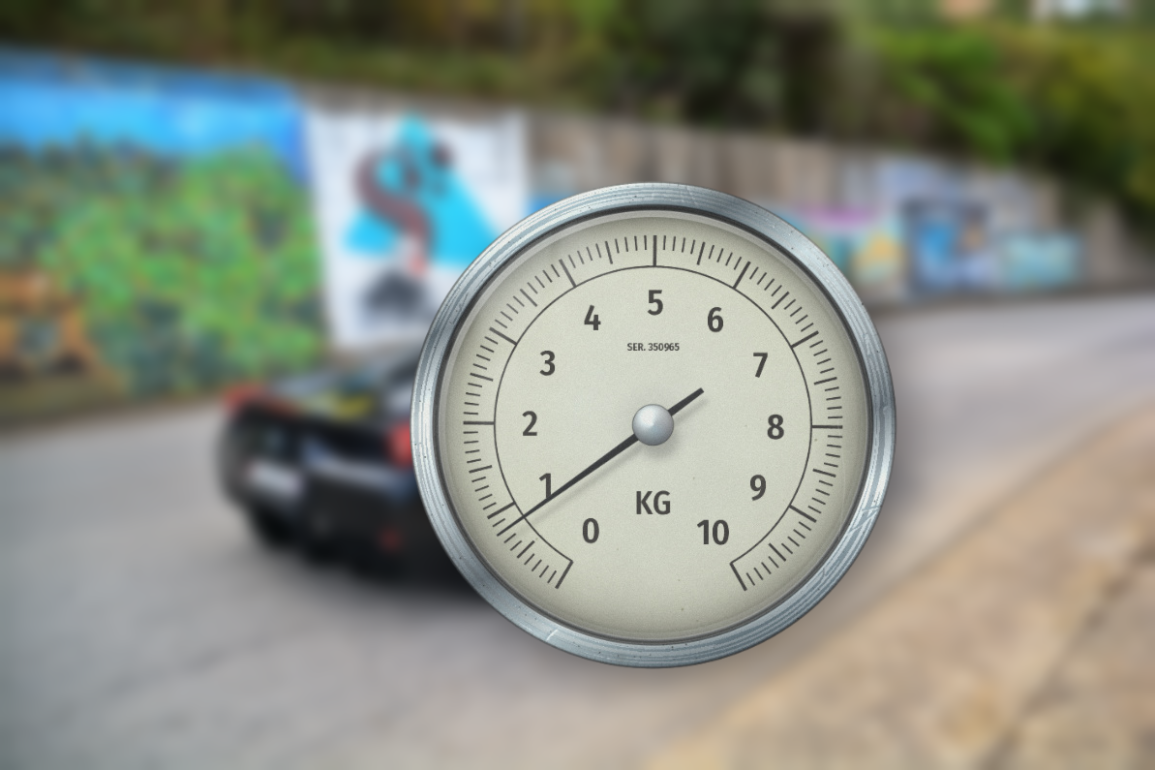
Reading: 0.8kg
